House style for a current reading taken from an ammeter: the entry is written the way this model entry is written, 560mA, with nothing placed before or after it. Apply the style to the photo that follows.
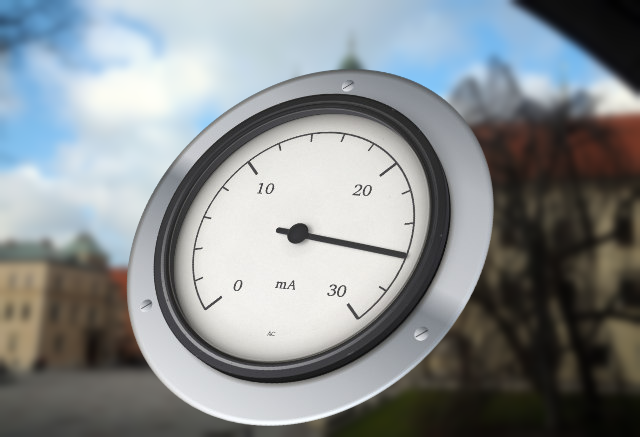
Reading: 26mA
